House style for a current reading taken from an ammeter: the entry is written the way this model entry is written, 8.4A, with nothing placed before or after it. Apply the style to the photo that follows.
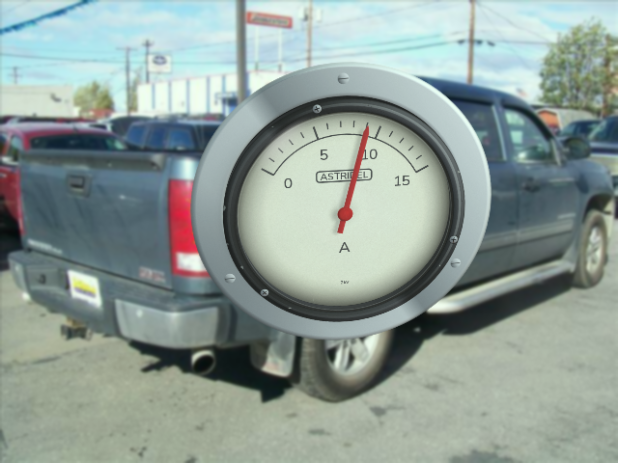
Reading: 9A
